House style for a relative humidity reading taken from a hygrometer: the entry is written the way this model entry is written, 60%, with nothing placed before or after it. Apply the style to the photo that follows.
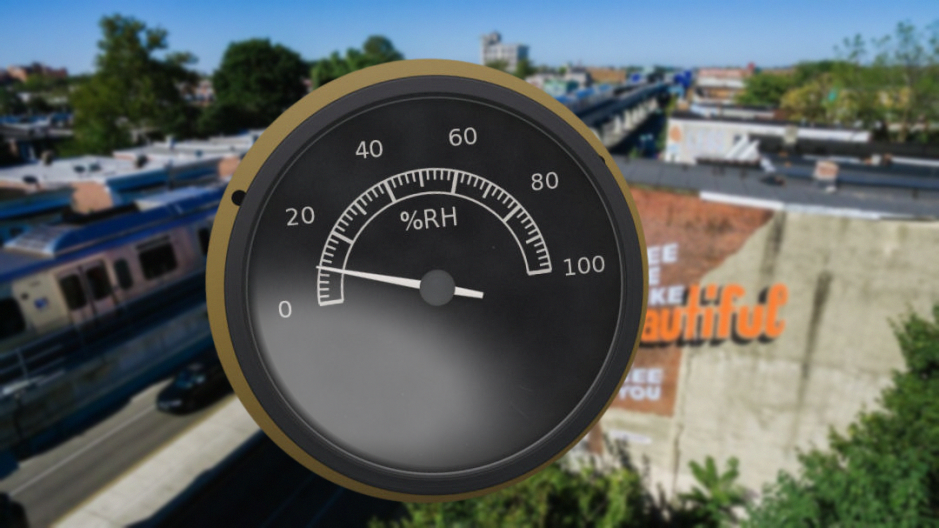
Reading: 10%
